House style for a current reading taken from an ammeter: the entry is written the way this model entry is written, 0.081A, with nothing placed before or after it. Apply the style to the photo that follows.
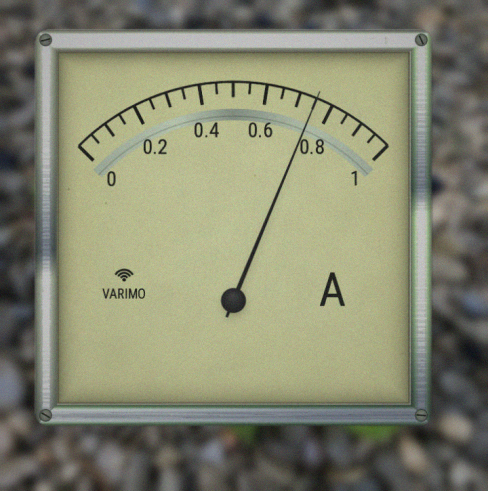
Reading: 0.75A
